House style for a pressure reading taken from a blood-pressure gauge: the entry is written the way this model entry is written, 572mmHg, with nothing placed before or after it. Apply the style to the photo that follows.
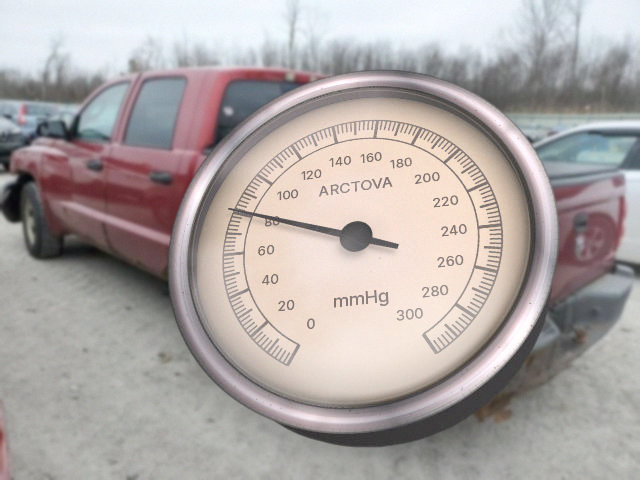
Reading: 80mmHg
